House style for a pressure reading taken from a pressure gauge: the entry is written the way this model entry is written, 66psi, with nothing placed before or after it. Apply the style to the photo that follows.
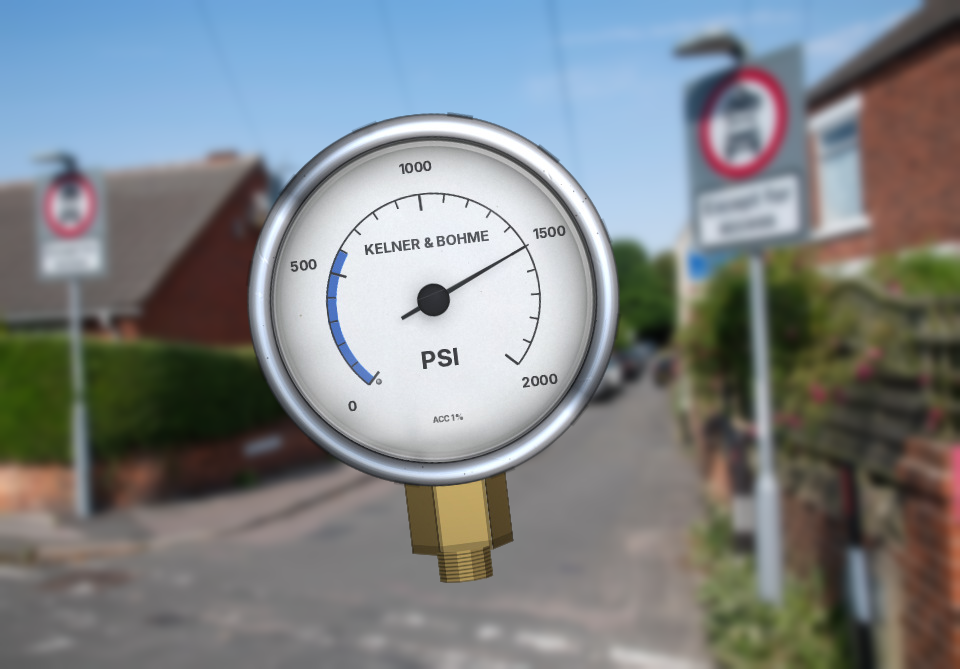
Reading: 1500psi
